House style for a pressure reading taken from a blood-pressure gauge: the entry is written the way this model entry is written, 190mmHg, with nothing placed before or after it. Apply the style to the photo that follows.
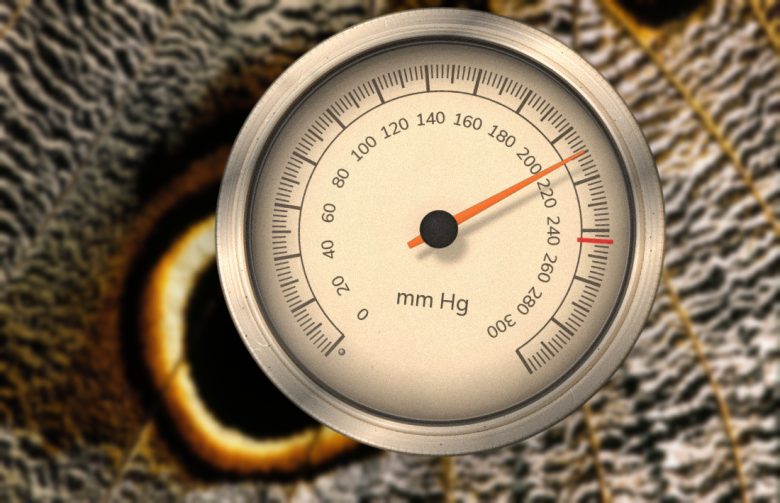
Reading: 210mmHg
